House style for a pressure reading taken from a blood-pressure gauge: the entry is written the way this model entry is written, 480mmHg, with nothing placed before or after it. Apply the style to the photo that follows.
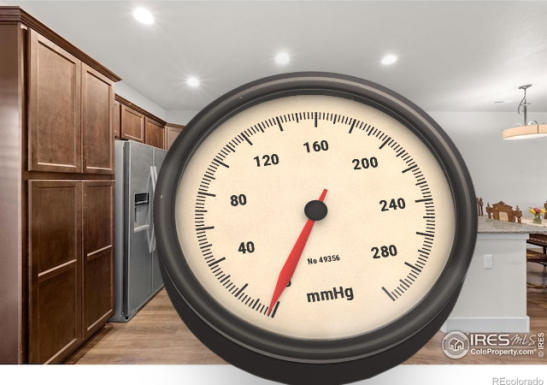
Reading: 2mmHg
